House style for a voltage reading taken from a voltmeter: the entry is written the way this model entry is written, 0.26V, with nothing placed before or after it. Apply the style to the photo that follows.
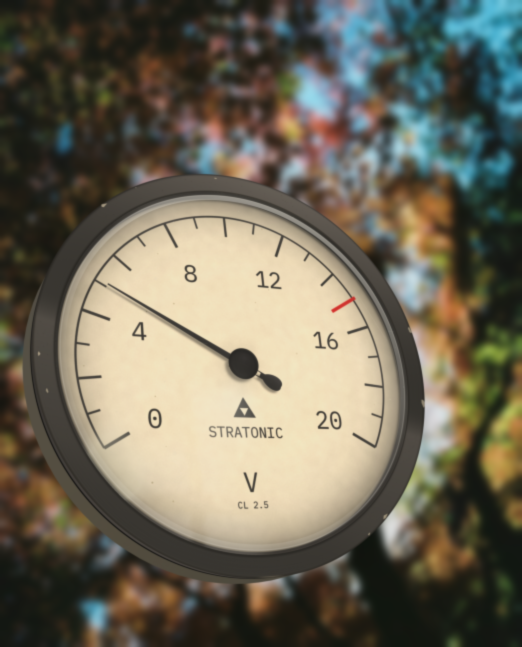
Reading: 5V
